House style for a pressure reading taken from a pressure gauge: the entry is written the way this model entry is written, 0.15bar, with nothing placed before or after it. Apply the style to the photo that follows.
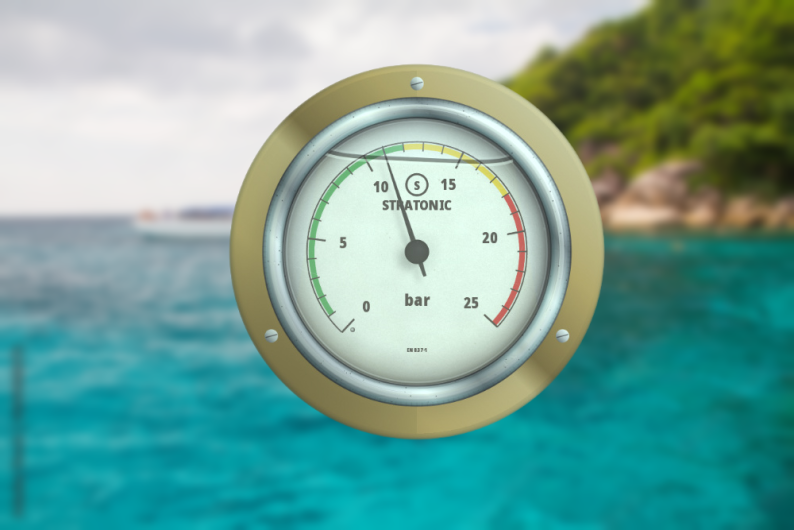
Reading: 11bar
